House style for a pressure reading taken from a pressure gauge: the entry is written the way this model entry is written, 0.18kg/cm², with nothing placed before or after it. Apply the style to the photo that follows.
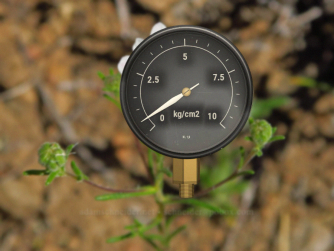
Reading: 0.5kg/cm²
